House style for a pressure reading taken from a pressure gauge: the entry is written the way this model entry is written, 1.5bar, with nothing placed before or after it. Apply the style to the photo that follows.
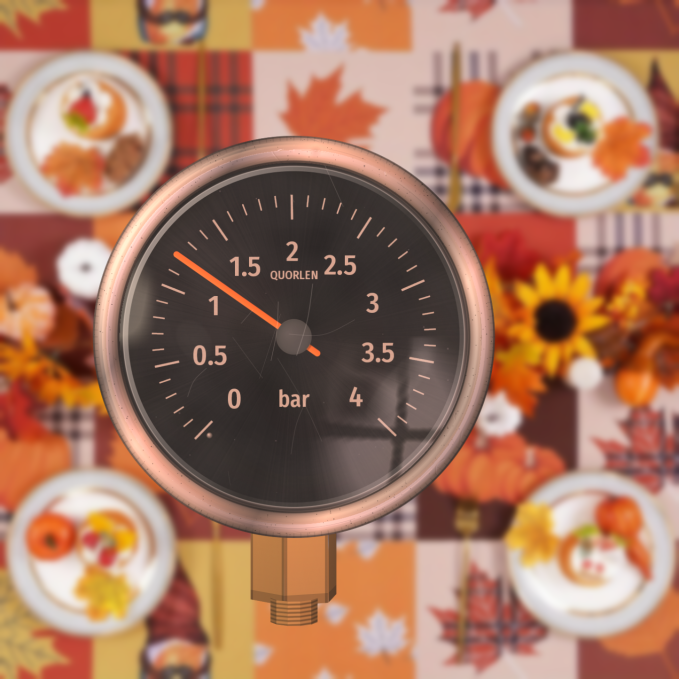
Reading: 1.2bar
